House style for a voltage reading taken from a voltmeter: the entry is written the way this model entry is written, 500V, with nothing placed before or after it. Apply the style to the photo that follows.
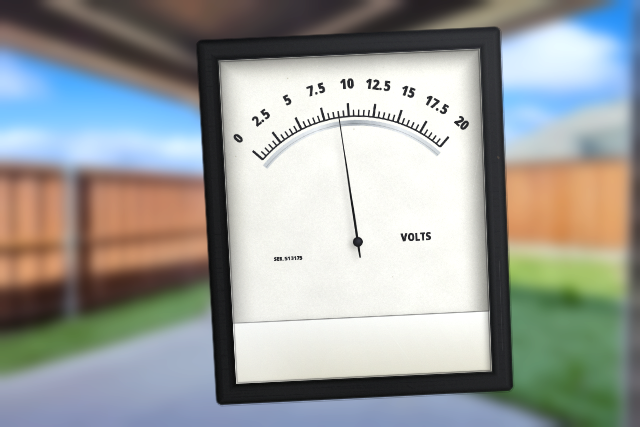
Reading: 9V
